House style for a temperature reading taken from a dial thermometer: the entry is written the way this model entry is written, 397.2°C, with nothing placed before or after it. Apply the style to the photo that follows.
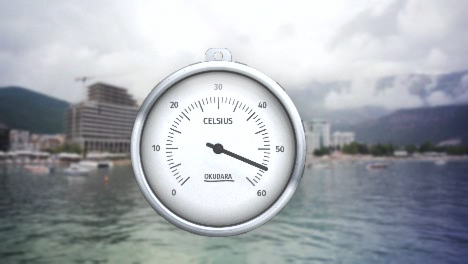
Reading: 55°C
